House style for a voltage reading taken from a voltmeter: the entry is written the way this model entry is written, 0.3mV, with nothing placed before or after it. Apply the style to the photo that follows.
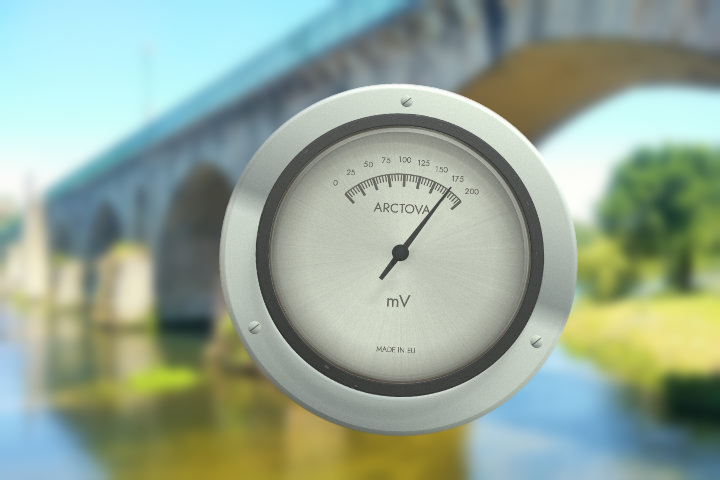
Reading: 175mV
